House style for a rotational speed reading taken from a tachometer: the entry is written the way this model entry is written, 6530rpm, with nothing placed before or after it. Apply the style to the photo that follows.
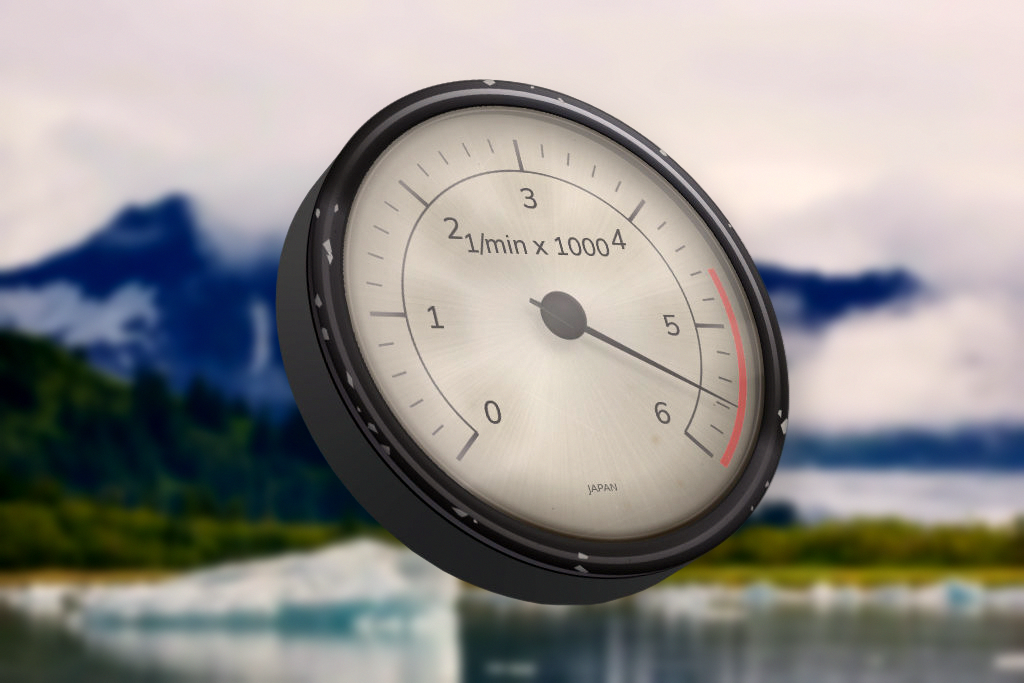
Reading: 5600rpm
